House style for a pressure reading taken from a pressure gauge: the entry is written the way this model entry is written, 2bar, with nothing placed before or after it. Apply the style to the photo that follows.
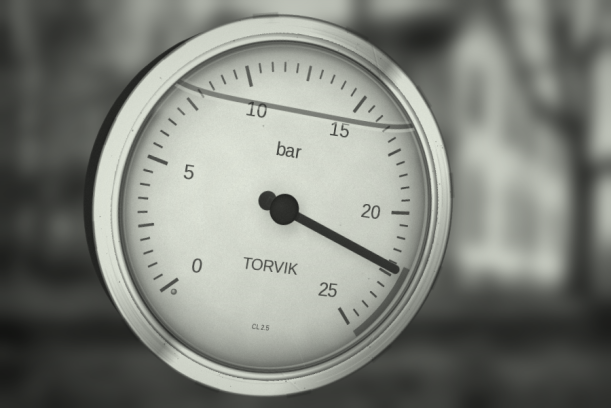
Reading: 22.25bar
